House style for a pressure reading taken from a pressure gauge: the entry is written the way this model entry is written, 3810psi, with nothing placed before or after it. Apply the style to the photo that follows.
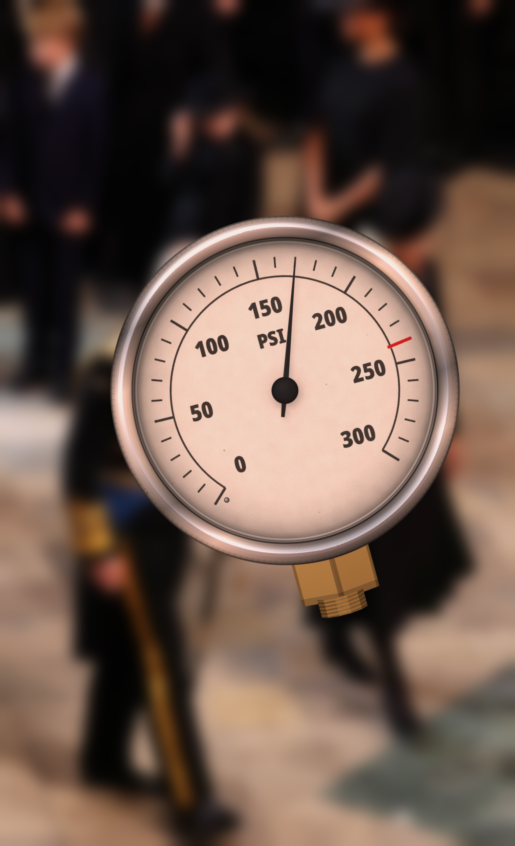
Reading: 170psi
